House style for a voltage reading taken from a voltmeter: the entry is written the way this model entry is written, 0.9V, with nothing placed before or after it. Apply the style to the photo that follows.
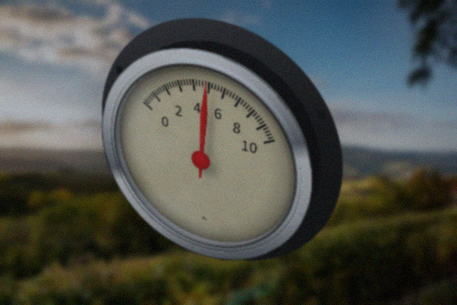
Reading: 5V
